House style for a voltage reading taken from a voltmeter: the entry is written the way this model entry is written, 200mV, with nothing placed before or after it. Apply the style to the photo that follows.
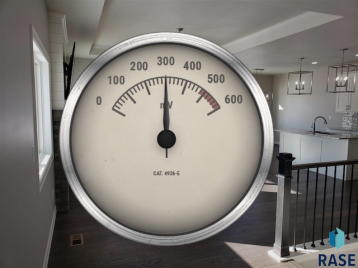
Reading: 300mV
